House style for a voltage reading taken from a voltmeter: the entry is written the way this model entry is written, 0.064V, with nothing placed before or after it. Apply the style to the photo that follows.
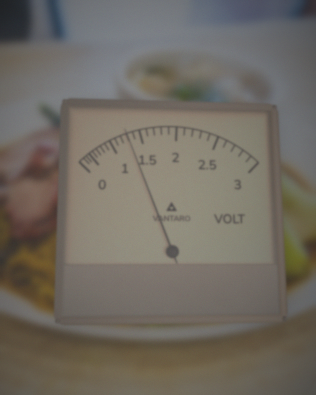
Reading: 1.3V
